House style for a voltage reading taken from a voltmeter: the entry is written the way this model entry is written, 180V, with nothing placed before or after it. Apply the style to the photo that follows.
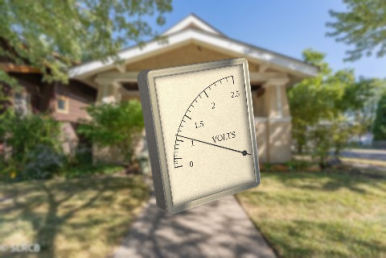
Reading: 1.1V
